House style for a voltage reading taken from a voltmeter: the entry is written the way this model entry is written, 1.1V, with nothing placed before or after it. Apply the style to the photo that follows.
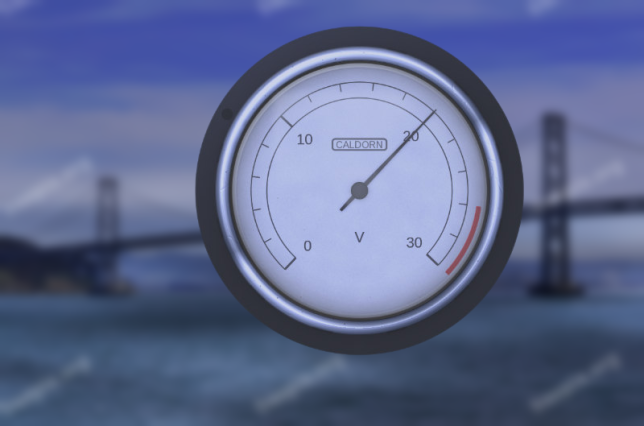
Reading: 20V
